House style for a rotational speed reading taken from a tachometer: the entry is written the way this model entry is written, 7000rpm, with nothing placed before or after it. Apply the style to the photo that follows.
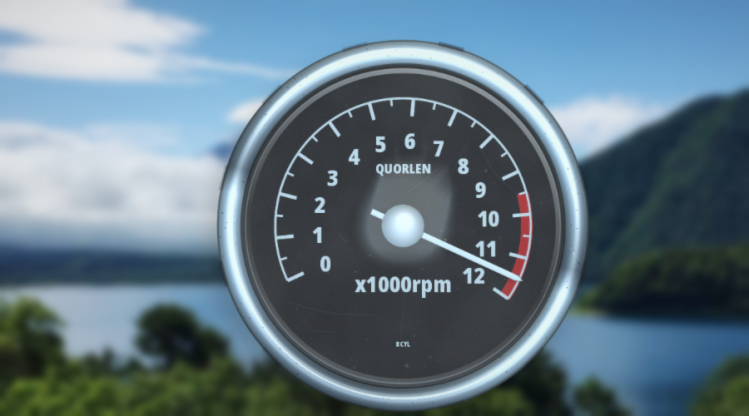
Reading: 11500rpm
